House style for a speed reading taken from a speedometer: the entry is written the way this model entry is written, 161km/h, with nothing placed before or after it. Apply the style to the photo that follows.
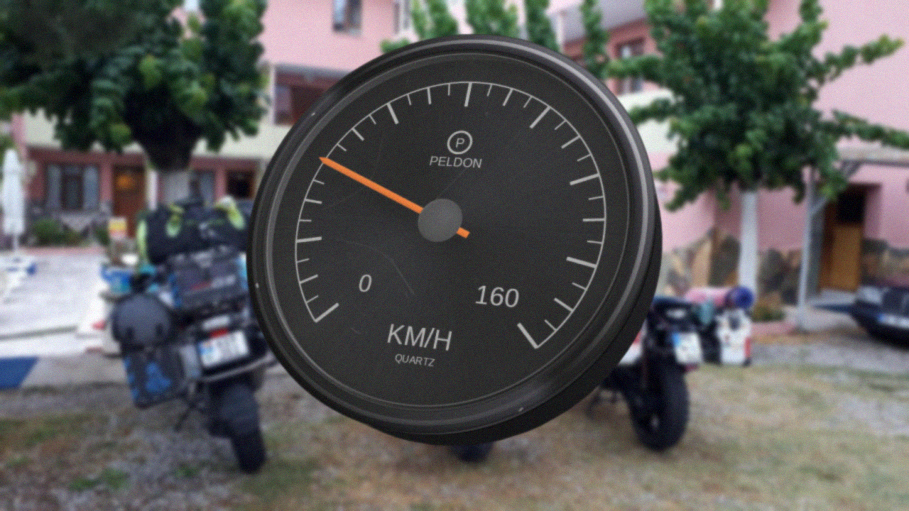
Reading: 40km/h
